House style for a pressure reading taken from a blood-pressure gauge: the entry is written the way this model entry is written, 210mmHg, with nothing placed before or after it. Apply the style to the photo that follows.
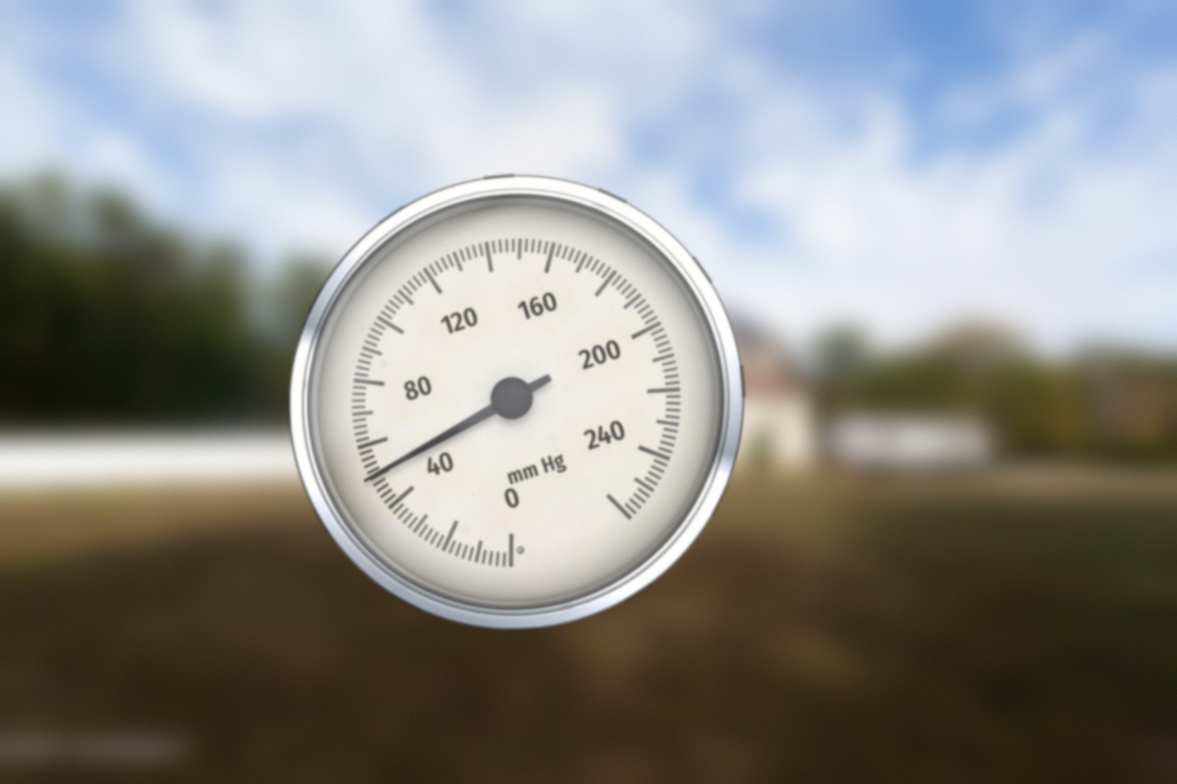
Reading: 50mmHg
